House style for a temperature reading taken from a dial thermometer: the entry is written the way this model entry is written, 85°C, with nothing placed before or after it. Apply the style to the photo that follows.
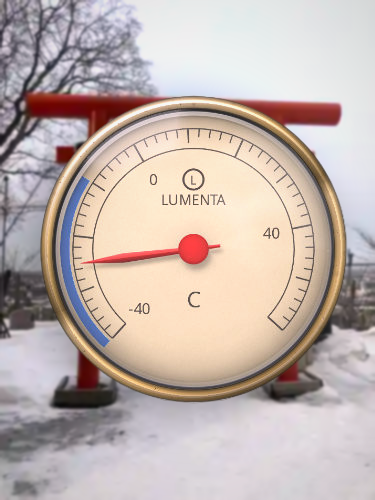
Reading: -25°C
